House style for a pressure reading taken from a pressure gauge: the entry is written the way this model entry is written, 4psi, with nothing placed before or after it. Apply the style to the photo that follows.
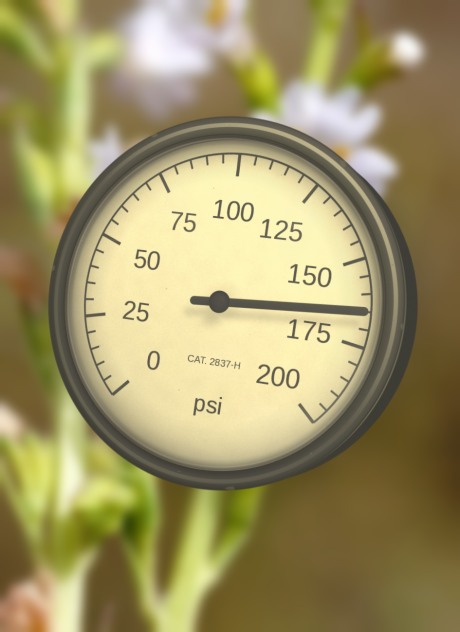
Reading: 165psi
